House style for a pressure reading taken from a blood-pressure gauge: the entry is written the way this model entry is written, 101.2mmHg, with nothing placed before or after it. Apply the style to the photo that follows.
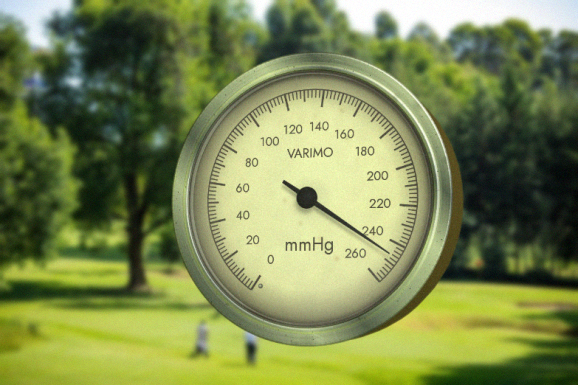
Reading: 246mmHg
